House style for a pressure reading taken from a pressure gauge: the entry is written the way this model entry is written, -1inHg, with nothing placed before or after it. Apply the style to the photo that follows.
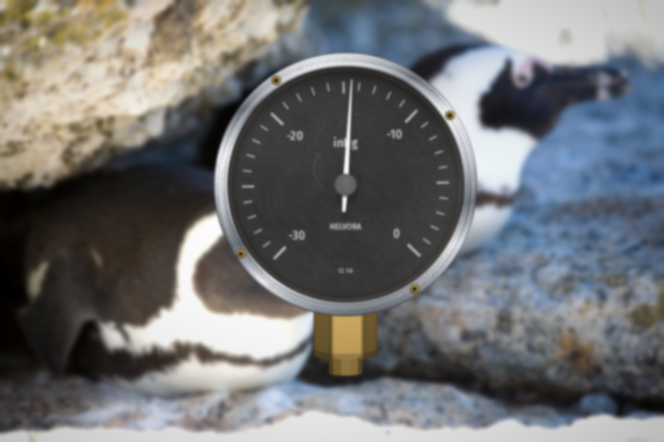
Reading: -14.5inHg
